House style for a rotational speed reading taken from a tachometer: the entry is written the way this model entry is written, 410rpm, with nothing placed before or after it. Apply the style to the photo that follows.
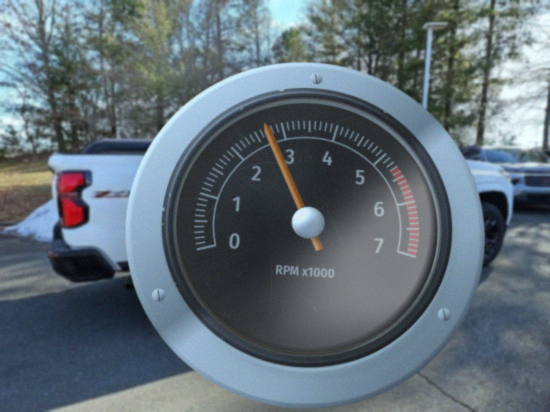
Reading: 2700rpm
